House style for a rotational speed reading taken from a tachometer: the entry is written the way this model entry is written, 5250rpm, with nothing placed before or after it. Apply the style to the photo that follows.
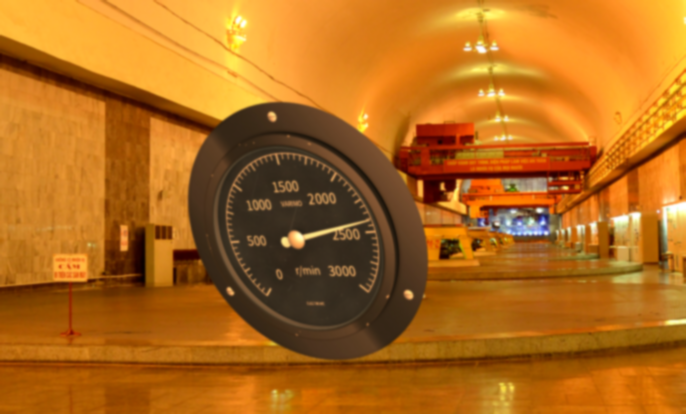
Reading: 2400rpm
